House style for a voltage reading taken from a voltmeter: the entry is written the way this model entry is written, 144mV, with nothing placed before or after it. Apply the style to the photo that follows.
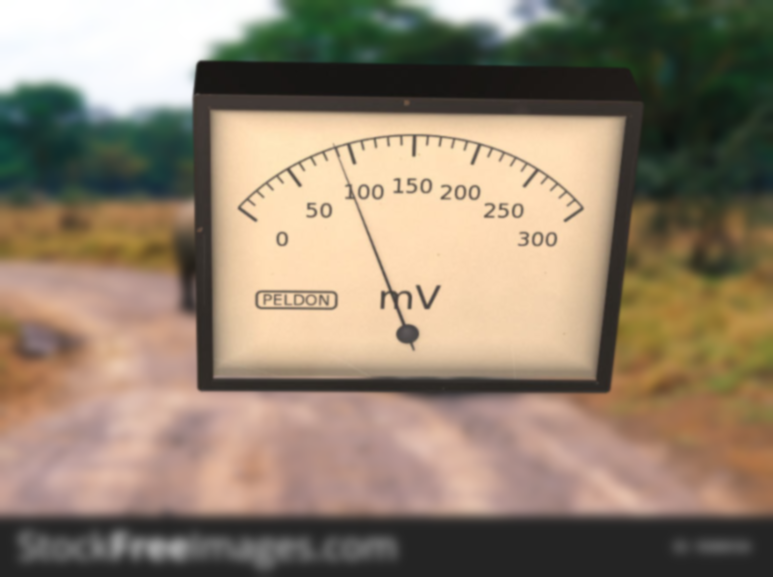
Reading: 90mV
